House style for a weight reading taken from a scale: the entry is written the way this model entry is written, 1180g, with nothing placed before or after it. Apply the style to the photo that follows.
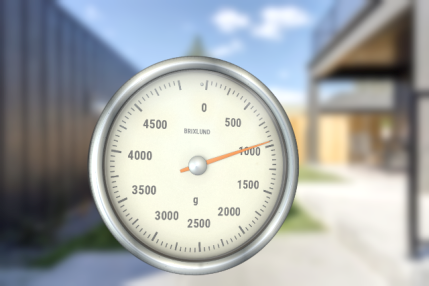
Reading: 950g
